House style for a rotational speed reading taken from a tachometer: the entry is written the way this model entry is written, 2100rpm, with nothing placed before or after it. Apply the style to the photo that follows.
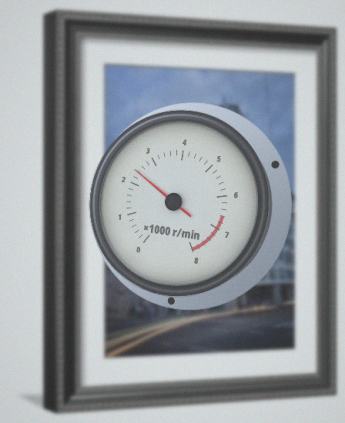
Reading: 2400rpm
